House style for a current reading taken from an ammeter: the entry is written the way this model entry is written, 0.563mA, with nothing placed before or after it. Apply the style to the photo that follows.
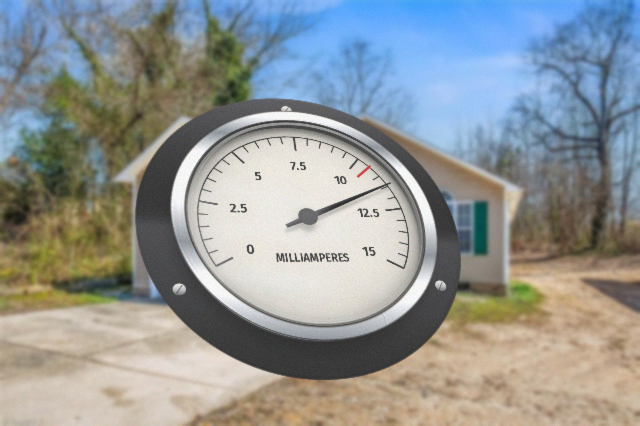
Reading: 11.5mA
